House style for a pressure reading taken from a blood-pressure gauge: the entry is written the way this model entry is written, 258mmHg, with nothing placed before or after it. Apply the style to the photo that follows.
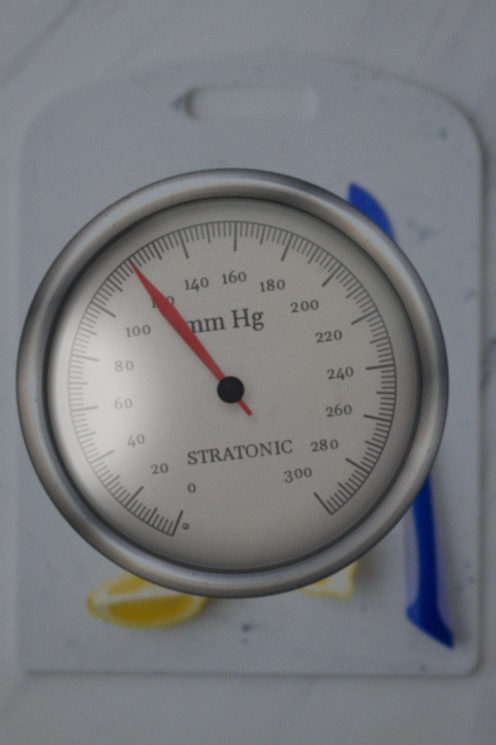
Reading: 120mmHg
